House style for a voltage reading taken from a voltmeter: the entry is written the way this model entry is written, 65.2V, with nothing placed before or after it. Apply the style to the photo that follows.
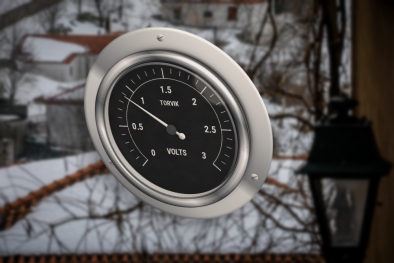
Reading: 0.9V
